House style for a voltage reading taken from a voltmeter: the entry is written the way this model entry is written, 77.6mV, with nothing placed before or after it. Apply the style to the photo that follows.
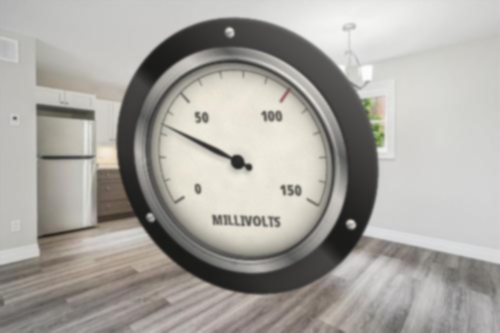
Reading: 35mV
